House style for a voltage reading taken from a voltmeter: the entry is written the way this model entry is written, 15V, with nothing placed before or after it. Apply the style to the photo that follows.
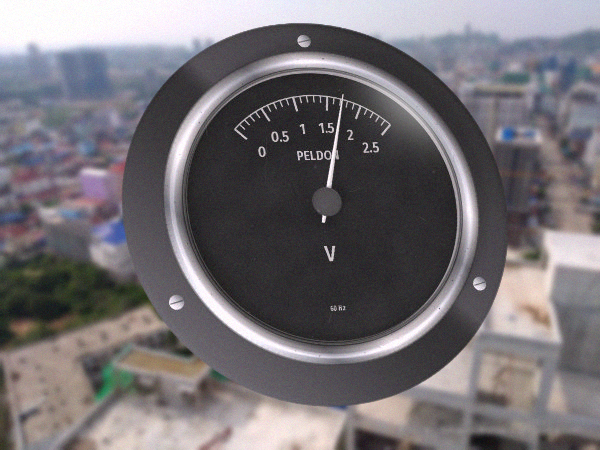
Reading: 1.7V
